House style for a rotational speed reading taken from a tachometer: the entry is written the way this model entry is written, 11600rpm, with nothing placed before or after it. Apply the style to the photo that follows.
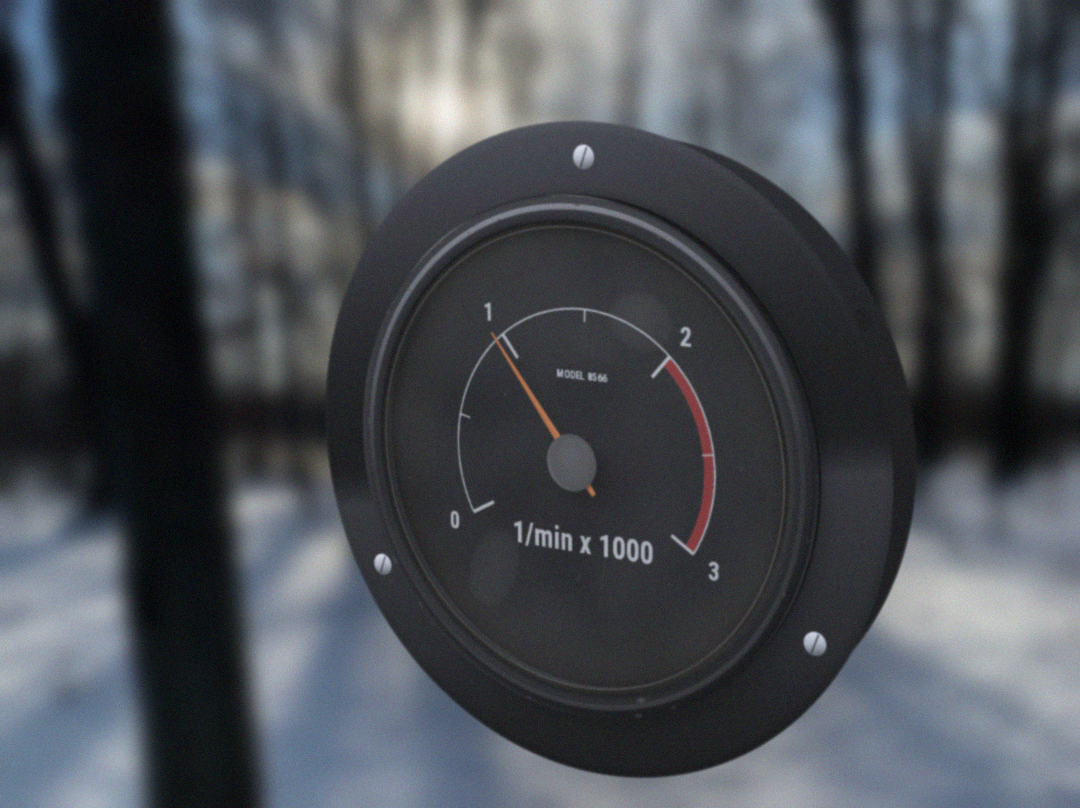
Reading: 1000rpm
